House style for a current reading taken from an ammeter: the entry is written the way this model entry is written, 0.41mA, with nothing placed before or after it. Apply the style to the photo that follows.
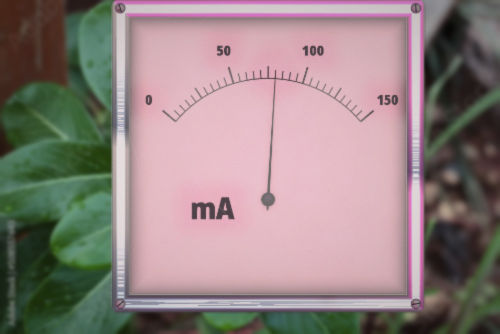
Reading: 80mA
